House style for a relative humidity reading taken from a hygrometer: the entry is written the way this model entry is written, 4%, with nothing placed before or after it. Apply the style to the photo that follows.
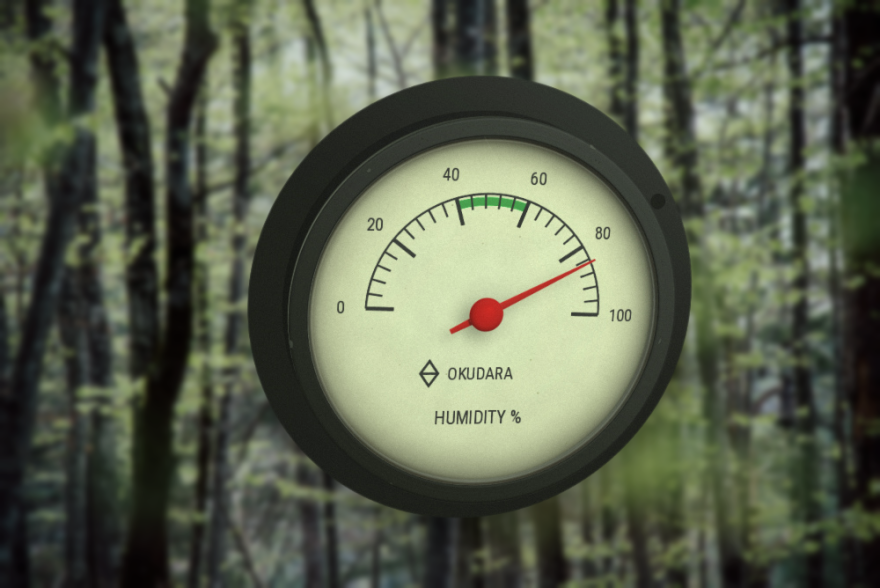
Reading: 84%
